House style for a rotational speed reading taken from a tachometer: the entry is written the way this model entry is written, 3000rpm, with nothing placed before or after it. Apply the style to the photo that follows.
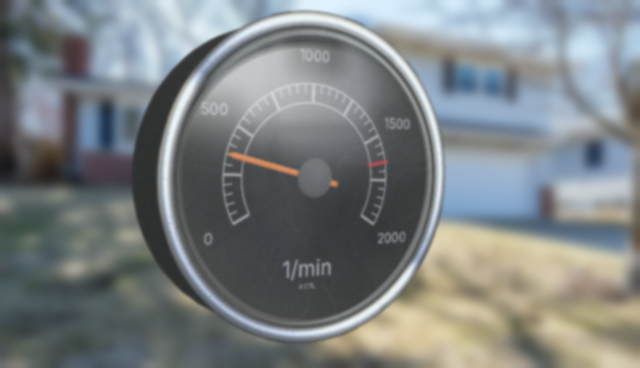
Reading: 350rpm
